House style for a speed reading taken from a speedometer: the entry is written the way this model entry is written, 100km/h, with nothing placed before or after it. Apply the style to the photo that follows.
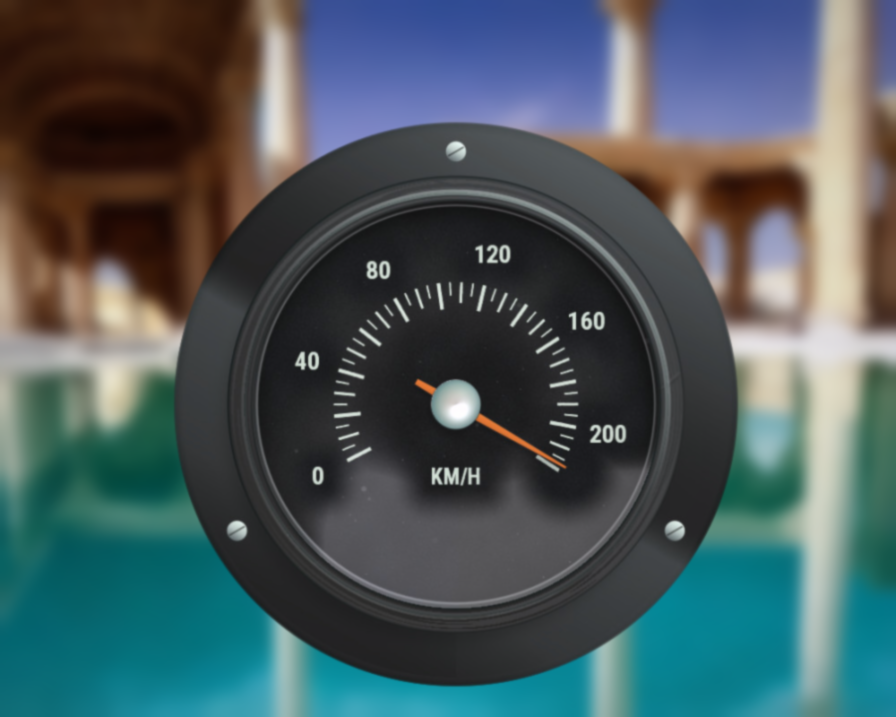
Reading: 217.5km/h
